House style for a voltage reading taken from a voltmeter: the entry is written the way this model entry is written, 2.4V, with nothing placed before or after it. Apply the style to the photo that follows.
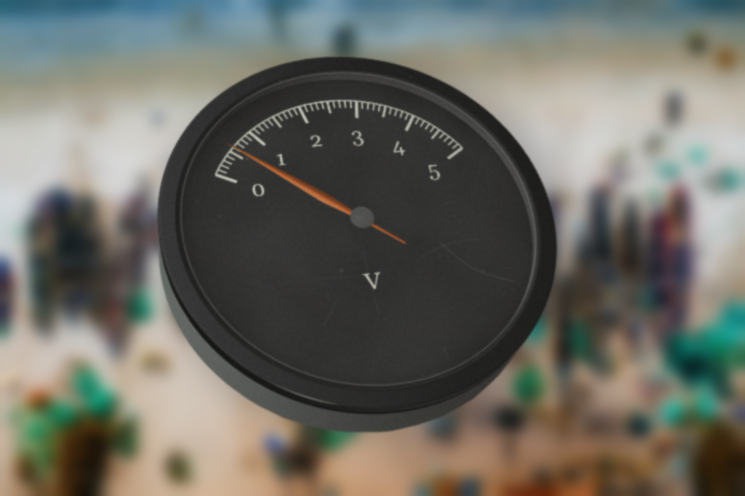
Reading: 0.5V
